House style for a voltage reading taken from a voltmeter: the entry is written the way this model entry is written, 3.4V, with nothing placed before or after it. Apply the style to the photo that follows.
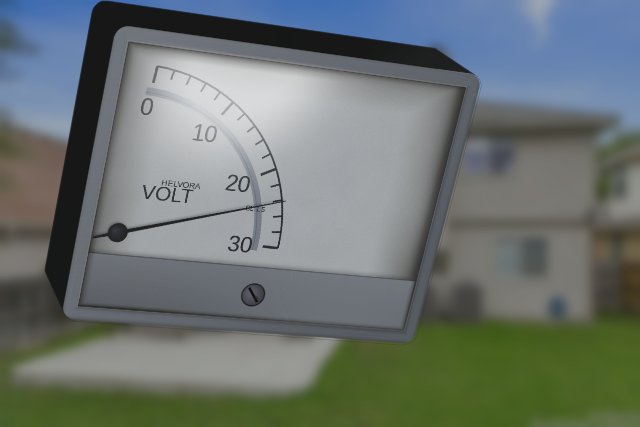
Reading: 24V
